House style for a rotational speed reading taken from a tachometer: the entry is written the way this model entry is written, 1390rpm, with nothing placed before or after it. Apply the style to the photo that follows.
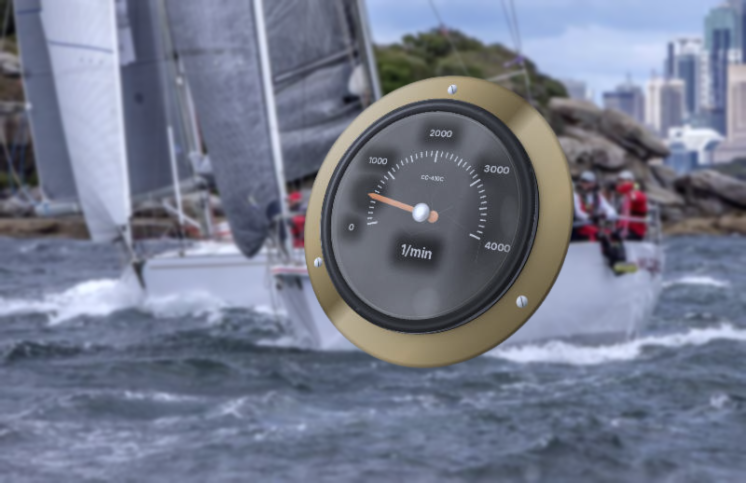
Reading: 500rpm
